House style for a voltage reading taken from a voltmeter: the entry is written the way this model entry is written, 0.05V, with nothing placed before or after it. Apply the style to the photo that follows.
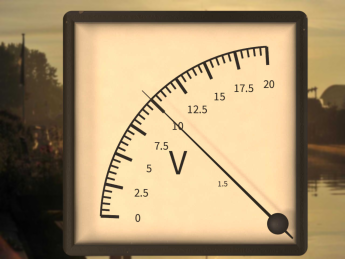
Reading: 10V
